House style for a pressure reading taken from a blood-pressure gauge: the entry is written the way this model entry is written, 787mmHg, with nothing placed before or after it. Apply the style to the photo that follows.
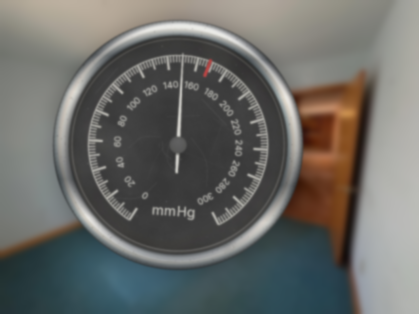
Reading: 150mmHg
